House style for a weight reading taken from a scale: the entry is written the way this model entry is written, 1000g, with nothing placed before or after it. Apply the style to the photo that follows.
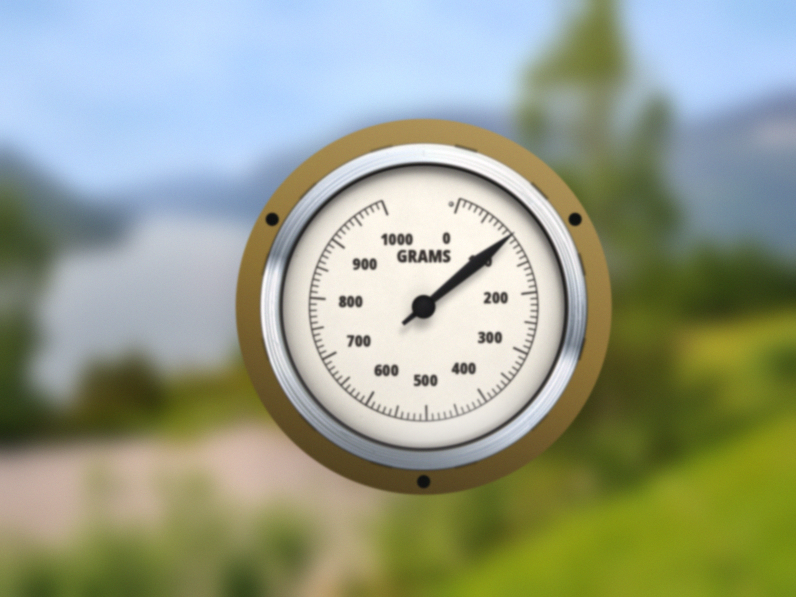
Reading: 100g
